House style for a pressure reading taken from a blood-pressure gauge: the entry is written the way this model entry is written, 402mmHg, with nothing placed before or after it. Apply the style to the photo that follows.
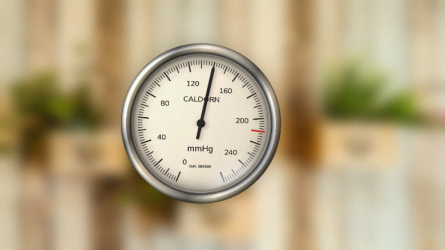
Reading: 140mmHg
